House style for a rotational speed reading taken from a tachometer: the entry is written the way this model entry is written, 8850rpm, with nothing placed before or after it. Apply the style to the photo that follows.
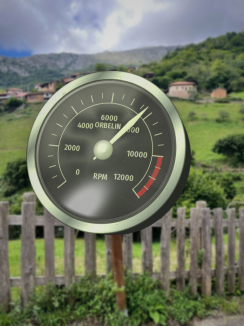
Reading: 7750rpm
